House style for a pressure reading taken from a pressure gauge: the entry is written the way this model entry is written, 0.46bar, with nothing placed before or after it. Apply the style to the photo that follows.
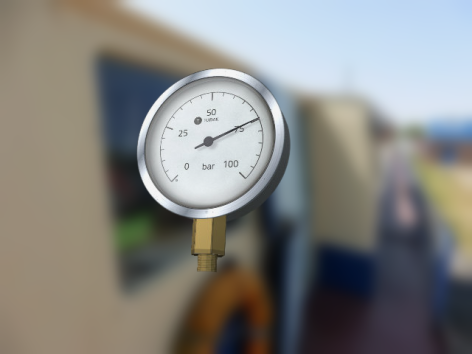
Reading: 75bar
